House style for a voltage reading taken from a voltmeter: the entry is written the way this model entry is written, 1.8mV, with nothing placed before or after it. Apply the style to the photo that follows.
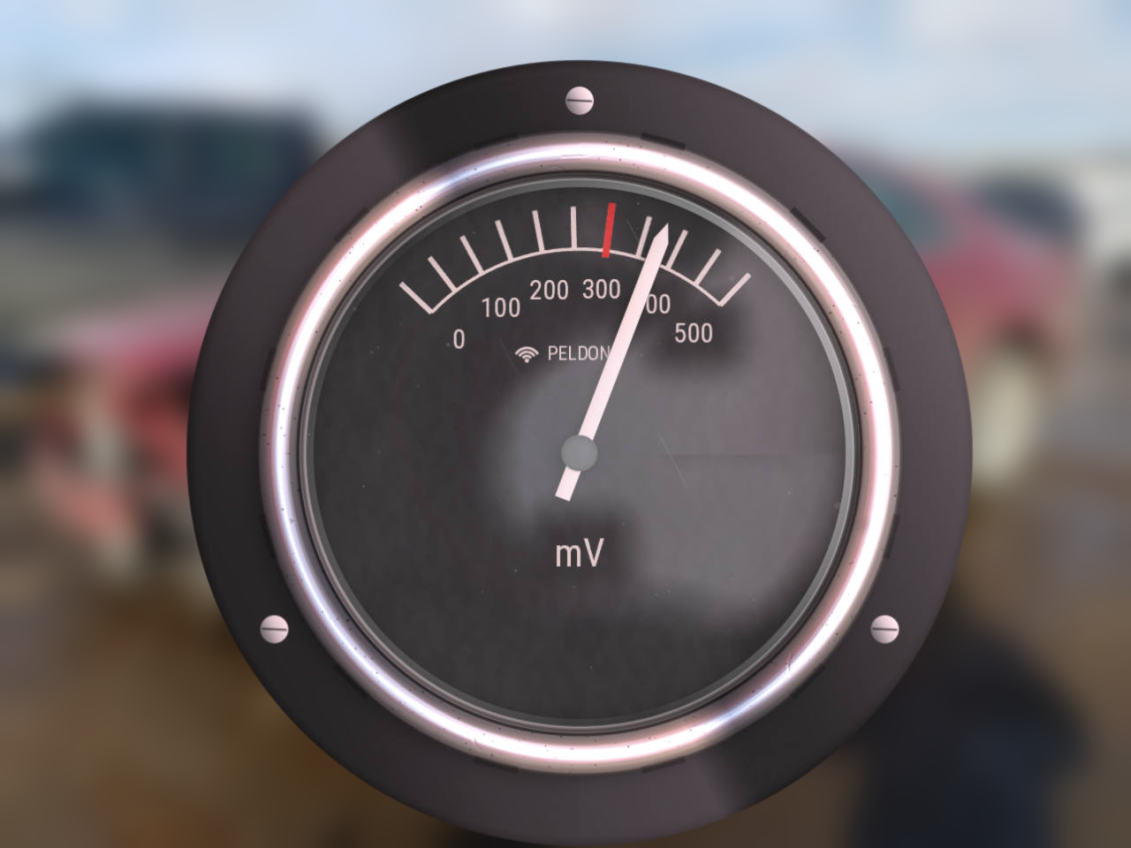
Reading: 375mV
